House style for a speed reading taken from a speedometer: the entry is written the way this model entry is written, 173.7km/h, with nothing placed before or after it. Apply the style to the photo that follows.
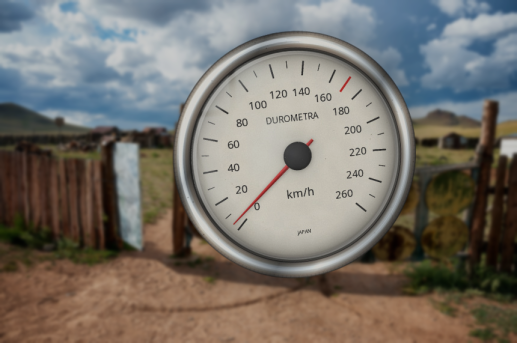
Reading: 5km/h
